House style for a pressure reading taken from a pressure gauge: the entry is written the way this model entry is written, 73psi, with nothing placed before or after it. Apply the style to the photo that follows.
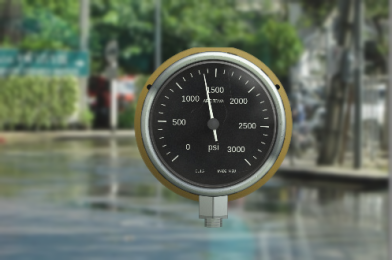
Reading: 1350psi
